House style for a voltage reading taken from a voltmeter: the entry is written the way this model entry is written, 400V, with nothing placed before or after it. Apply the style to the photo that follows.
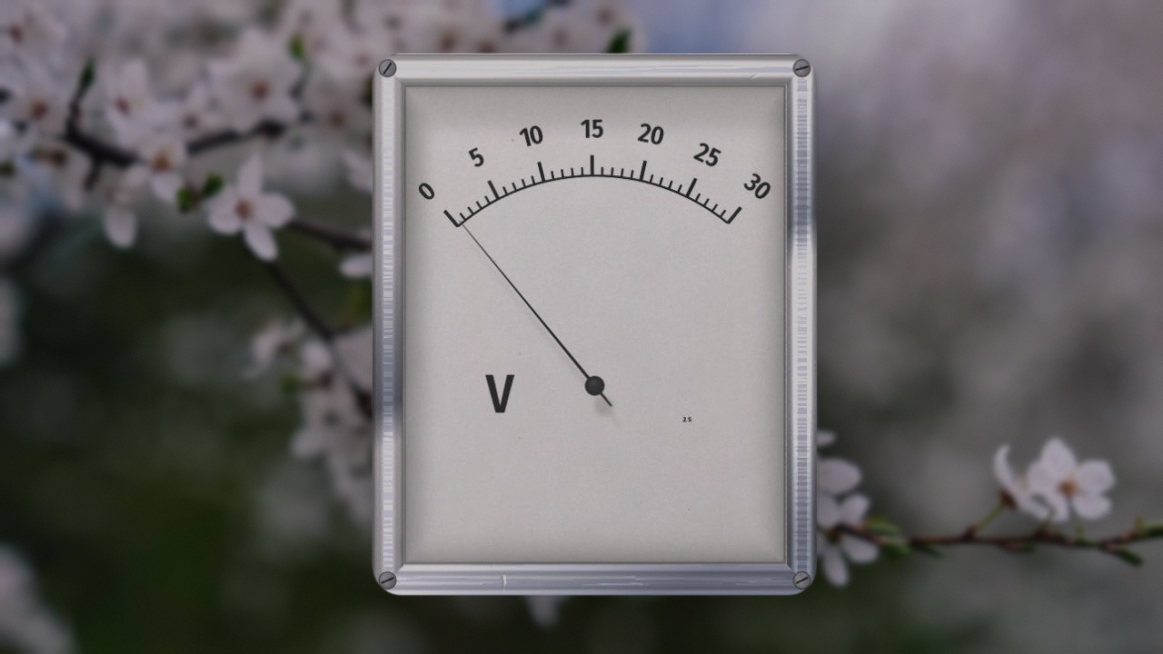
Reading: 0.5V
